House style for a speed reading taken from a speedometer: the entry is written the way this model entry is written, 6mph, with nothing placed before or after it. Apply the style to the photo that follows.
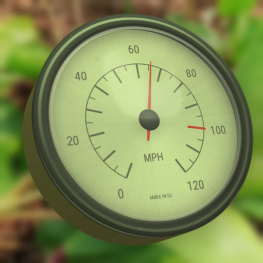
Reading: 65mph
